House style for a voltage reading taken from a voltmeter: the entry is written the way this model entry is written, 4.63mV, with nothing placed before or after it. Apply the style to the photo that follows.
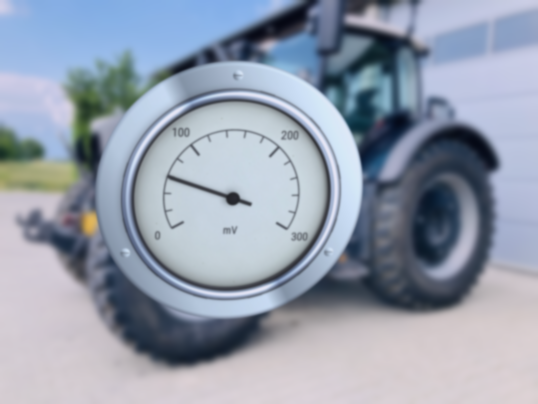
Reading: 60mV
